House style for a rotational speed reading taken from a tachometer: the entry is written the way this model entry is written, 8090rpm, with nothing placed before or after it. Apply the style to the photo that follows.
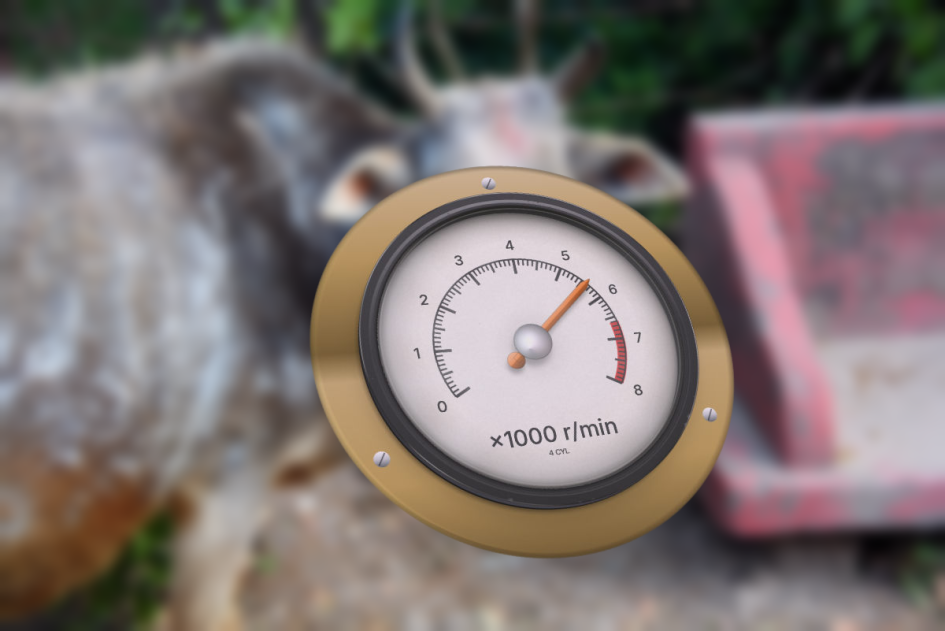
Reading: 5600rpm
